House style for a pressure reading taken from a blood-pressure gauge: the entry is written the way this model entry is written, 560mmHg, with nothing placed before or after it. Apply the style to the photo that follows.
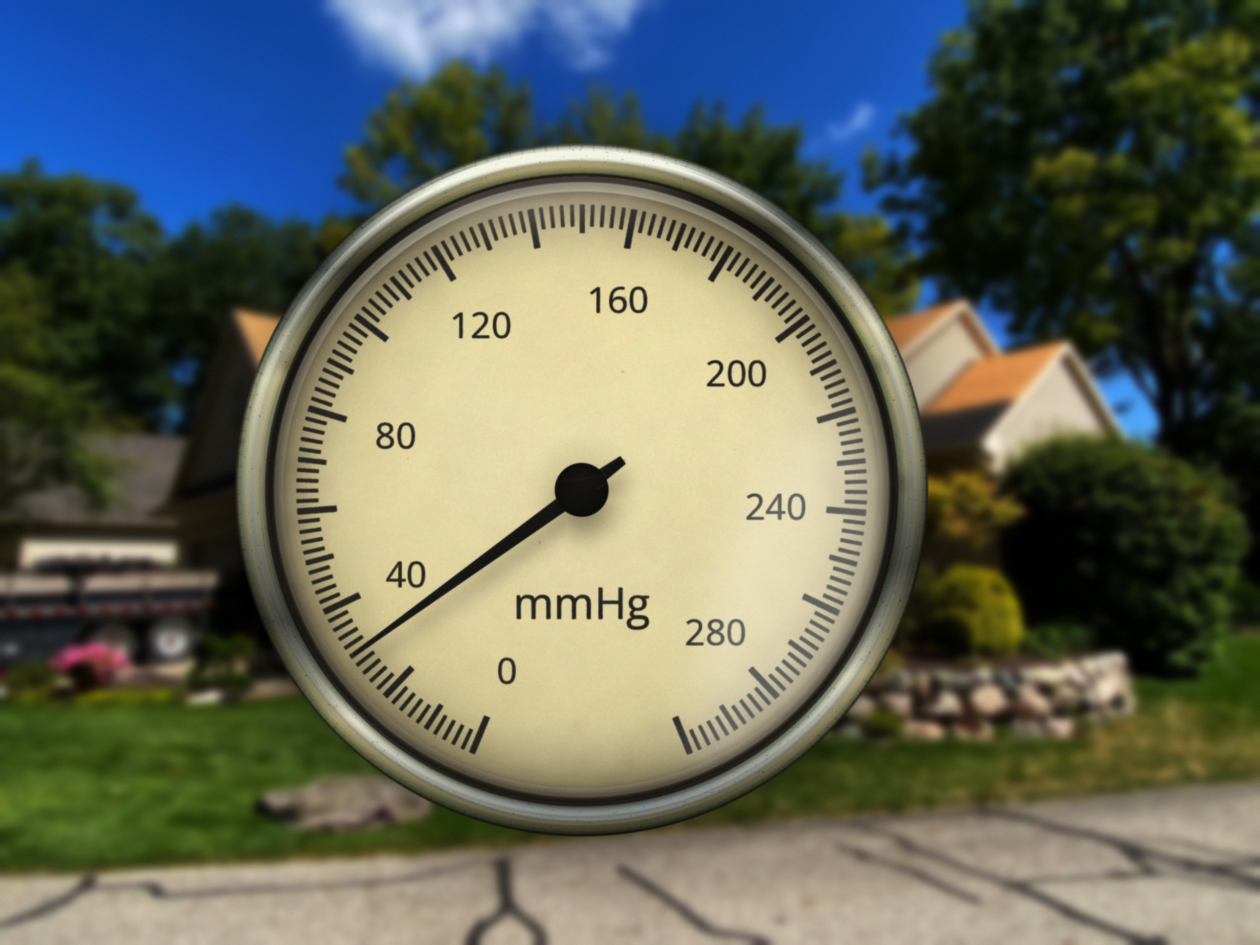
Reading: 30mmHg
